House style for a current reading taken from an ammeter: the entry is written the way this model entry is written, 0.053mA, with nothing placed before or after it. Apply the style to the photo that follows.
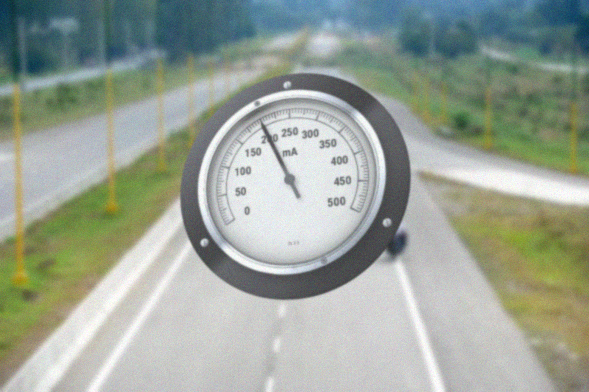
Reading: 200mA
